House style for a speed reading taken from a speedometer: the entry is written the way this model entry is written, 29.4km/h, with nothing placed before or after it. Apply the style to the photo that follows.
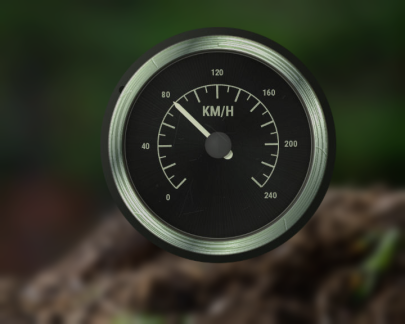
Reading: 80km/h
